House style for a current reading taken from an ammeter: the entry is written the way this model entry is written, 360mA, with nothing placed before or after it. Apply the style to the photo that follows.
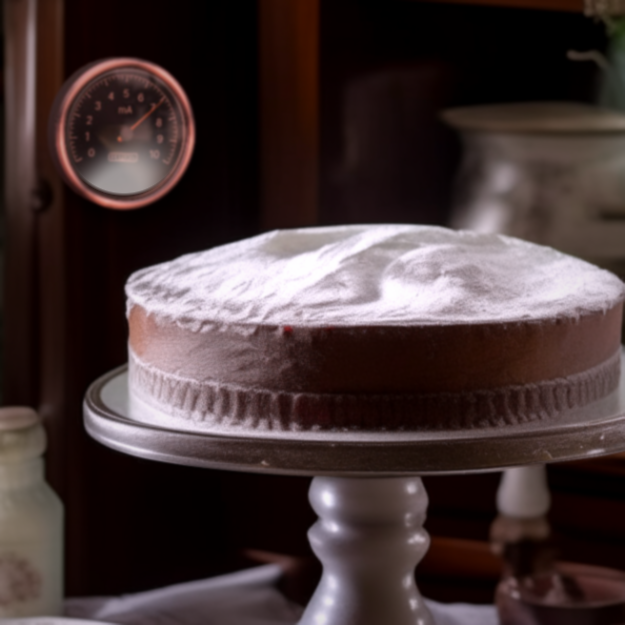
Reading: 7mA
